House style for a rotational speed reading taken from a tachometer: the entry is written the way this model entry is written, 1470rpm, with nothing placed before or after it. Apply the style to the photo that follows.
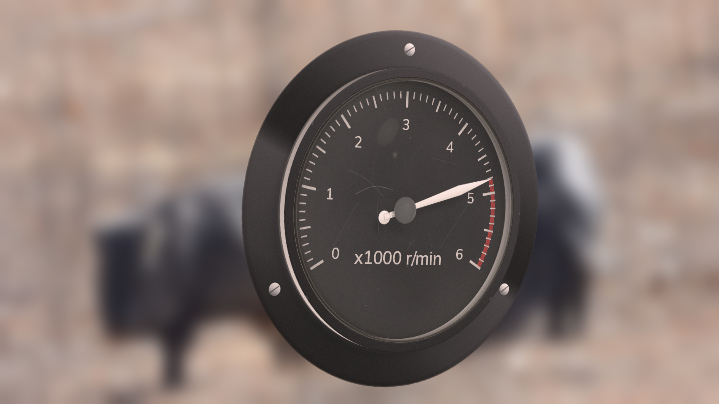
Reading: 4800rpm
